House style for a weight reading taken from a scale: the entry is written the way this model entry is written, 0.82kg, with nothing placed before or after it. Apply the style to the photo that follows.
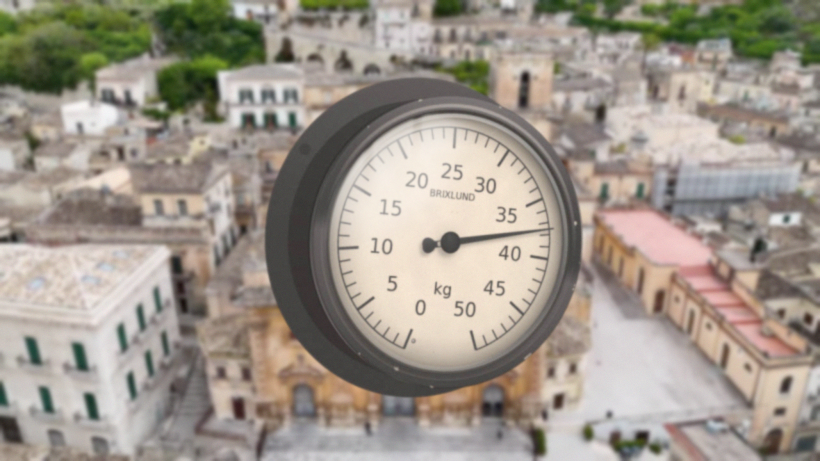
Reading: 37.5kg
